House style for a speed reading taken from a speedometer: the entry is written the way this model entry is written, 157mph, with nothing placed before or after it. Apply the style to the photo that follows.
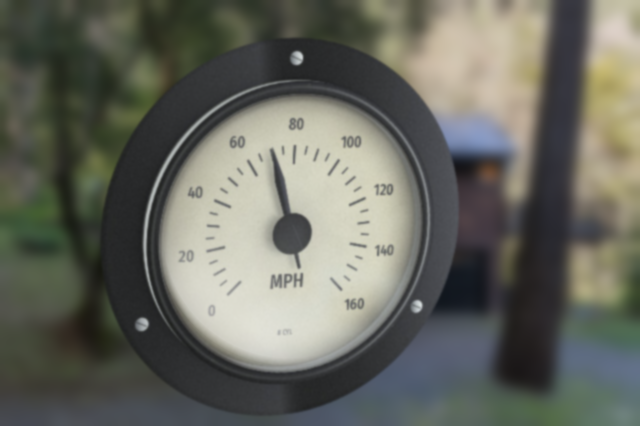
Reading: 70mph
